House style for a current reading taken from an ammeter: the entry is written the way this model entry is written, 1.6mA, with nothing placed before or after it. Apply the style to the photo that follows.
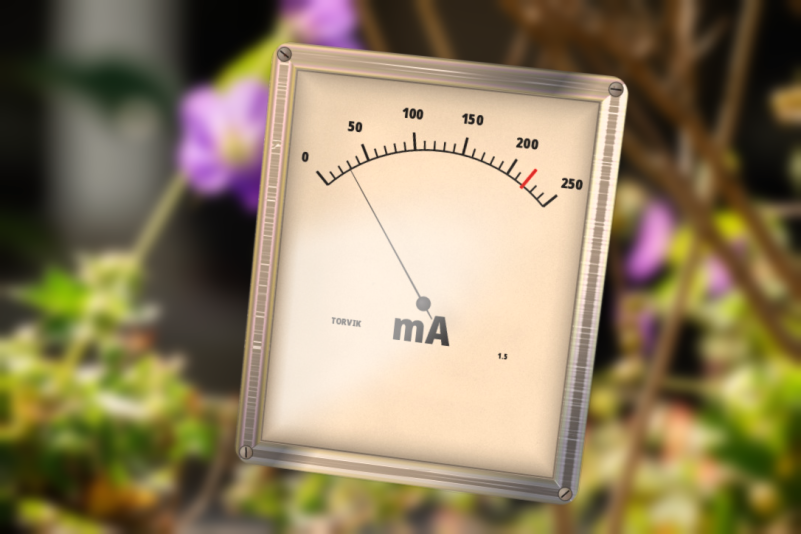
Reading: 30mA
